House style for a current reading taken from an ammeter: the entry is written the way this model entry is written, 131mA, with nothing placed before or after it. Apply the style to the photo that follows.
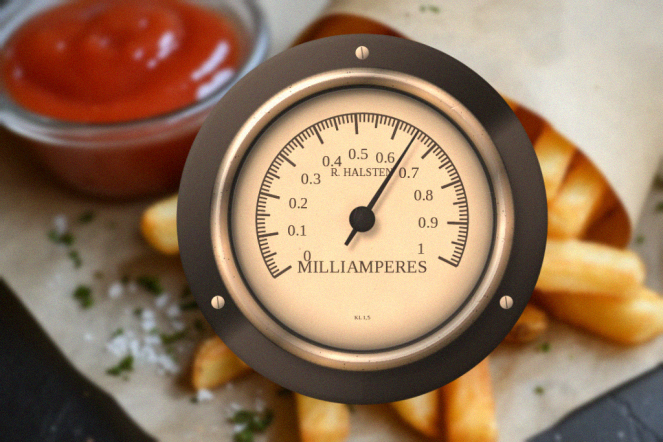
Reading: 0.65mA
